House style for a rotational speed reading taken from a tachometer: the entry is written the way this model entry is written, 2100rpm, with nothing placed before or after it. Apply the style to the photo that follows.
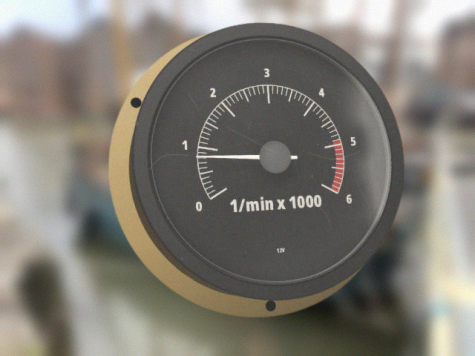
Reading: 800rpm
